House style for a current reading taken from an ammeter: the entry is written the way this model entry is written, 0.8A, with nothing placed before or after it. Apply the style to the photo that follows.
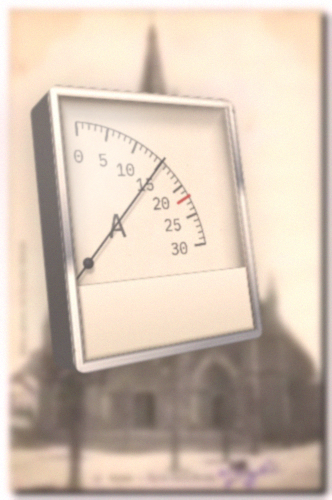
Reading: 15A
